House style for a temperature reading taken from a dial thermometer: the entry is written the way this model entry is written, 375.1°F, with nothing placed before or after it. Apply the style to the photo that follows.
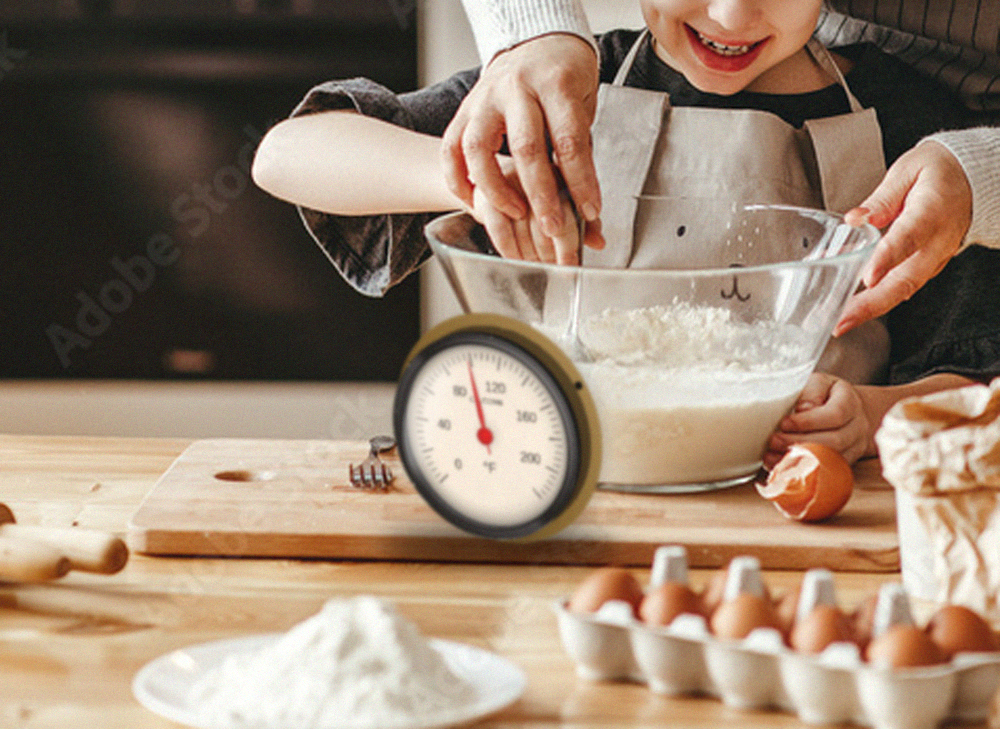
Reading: 100°F
